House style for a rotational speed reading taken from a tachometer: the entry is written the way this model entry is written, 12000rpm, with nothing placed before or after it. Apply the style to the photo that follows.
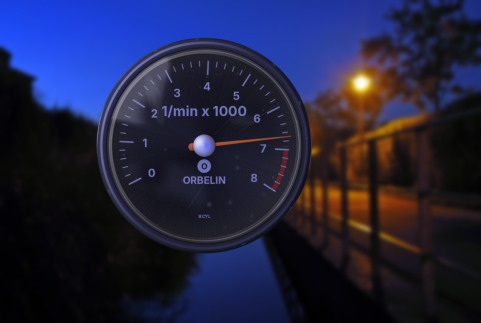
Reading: 6700rpm
